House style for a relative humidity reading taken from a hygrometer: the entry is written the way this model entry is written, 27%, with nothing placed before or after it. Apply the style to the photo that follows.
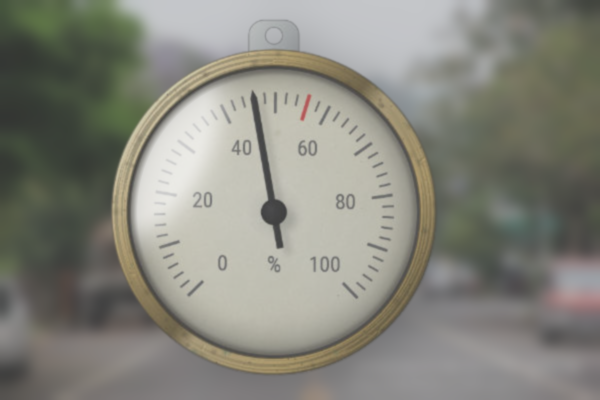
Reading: 46%
